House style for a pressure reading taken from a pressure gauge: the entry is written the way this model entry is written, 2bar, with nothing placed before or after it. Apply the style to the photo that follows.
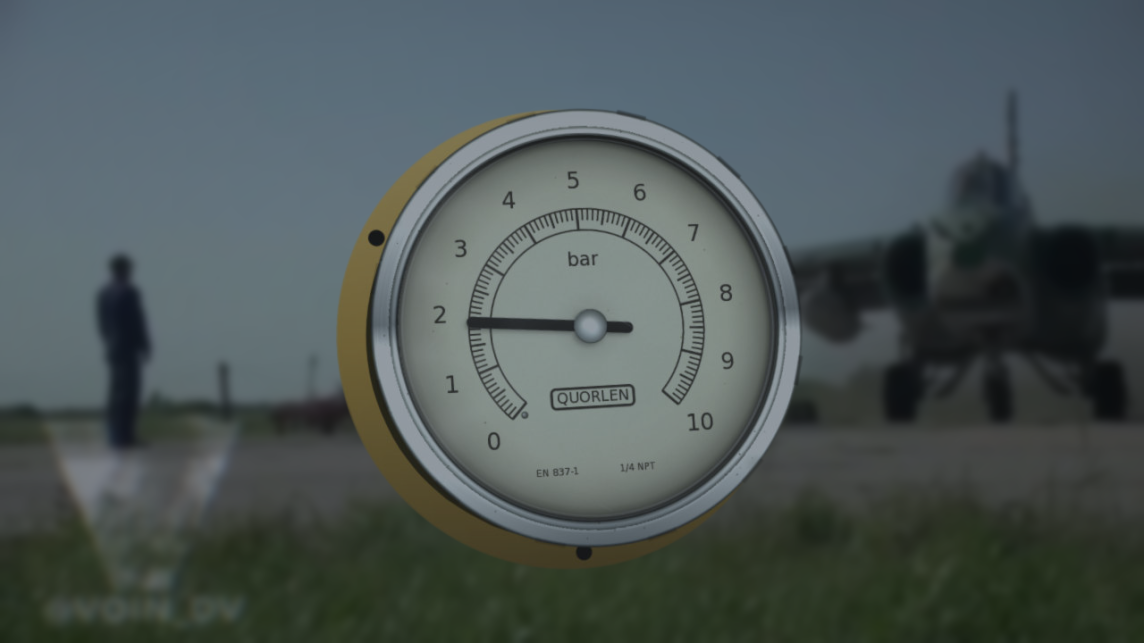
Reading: 1.9bar
